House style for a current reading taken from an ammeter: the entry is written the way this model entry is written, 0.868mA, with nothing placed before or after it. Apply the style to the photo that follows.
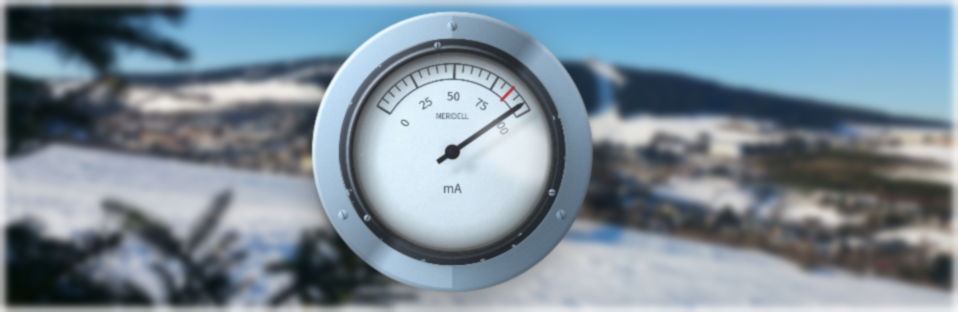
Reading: 95mA
